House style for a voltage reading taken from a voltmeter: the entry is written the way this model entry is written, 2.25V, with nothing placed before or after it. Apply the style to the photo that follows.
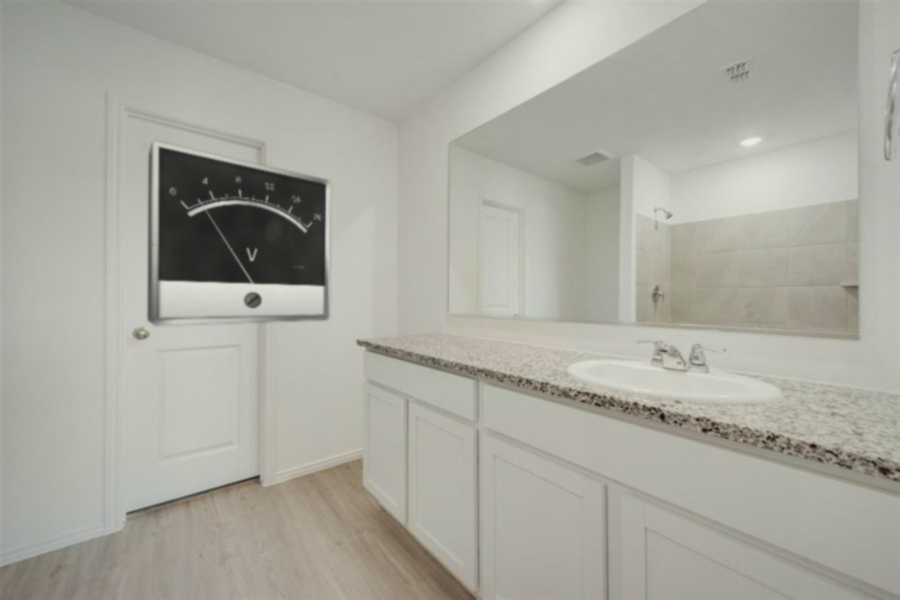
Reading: 2V
